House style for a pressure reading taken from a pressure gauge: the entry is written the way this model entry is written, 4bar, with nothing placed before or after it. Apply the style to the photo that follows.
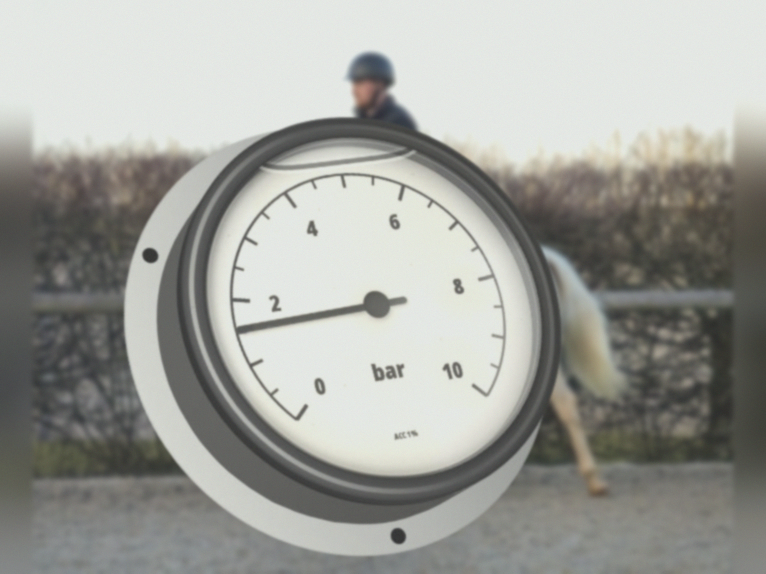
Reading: 1.5bar
